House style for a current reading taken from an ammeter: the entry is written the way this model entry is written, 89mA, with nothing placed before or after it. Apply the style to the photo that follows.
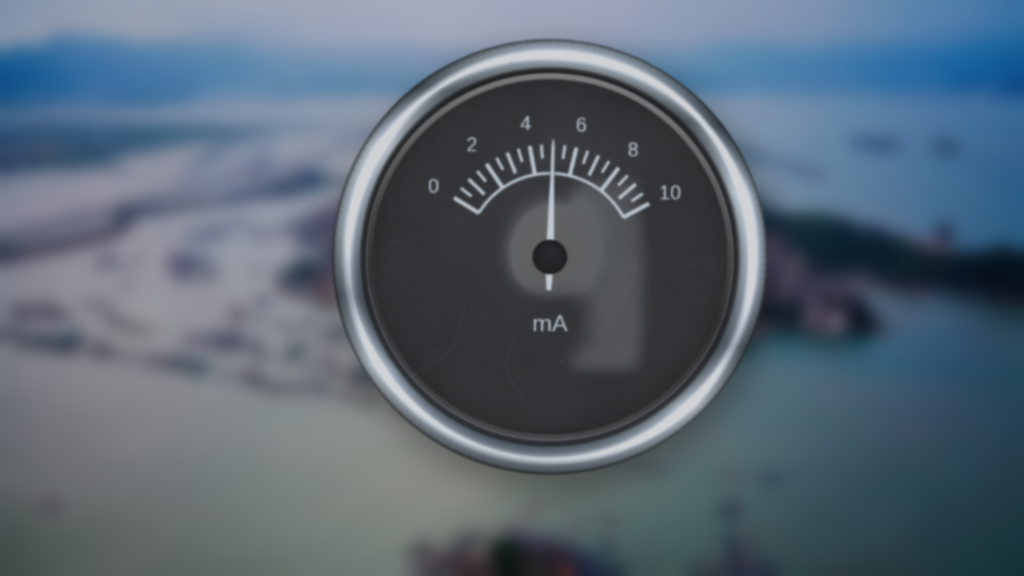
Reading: 5mA
